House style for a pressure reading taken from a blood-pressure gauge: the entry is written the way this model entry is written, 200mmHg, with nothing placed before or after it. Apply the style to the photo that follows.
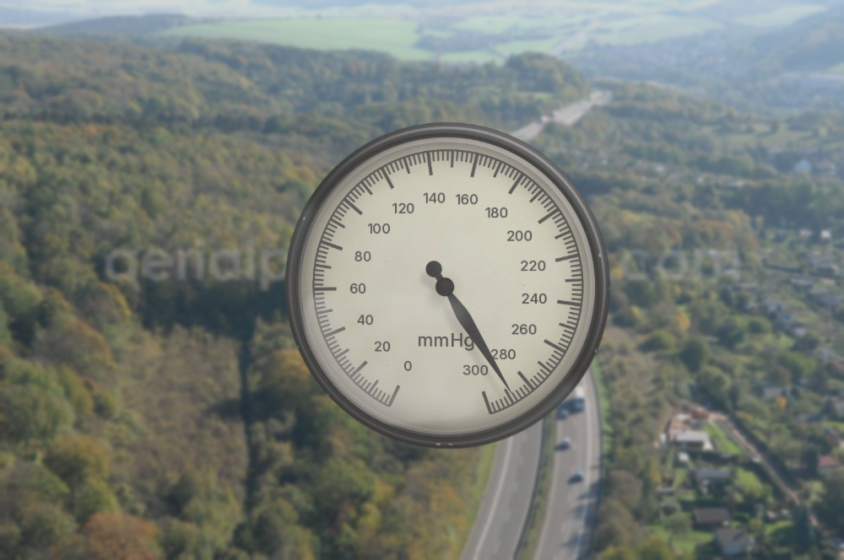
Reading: 288mmHg
